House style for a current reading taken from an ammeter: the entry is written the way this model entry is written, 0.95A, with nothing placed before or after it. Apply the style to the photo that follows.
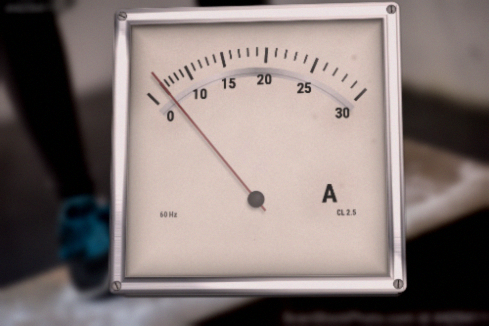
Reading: 5A
